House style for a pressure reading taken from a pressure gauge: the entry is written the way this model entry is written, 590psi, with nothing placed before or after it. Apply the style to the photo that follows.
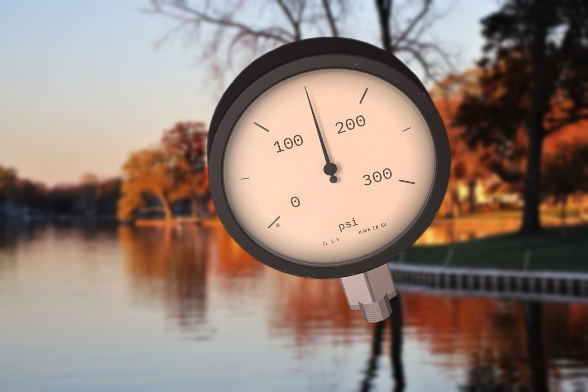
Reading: 150psi
